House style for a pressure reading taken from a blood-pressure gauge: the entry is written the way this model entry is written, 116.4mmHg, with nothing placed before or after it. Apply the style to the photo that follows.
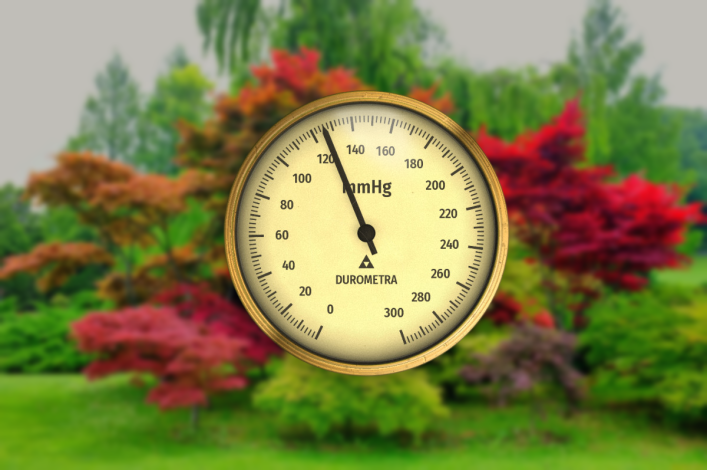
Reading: 126mmHg
